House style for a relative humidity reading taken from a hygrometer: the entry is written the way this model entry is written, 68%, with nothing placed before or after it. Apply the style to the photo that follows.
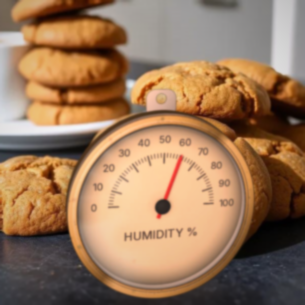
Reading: 60%
